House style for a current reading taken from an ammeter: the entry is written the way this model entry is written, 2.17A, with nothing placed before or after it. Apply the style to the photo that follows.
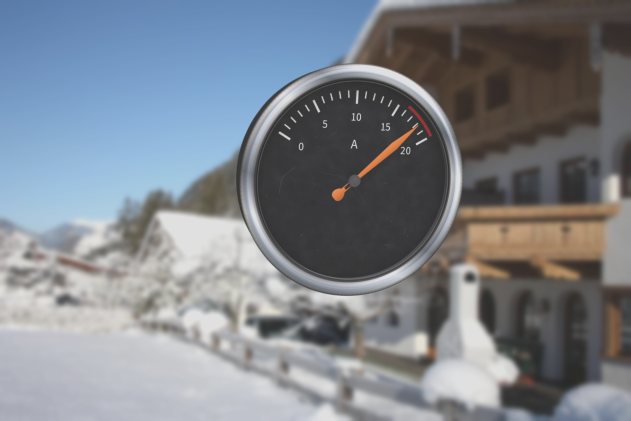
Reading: 18A
